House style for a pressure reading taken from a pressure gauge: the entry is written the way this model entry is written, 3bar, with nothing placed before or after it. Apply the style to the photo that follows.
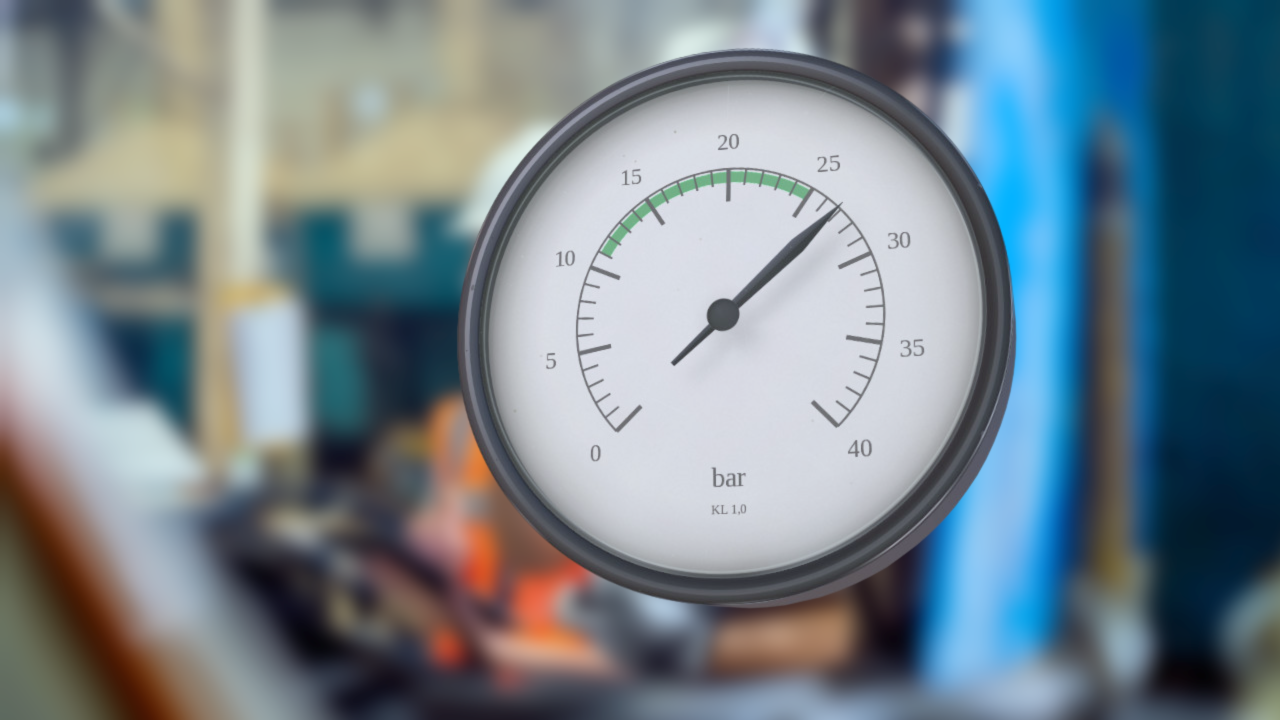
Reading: 27bar
